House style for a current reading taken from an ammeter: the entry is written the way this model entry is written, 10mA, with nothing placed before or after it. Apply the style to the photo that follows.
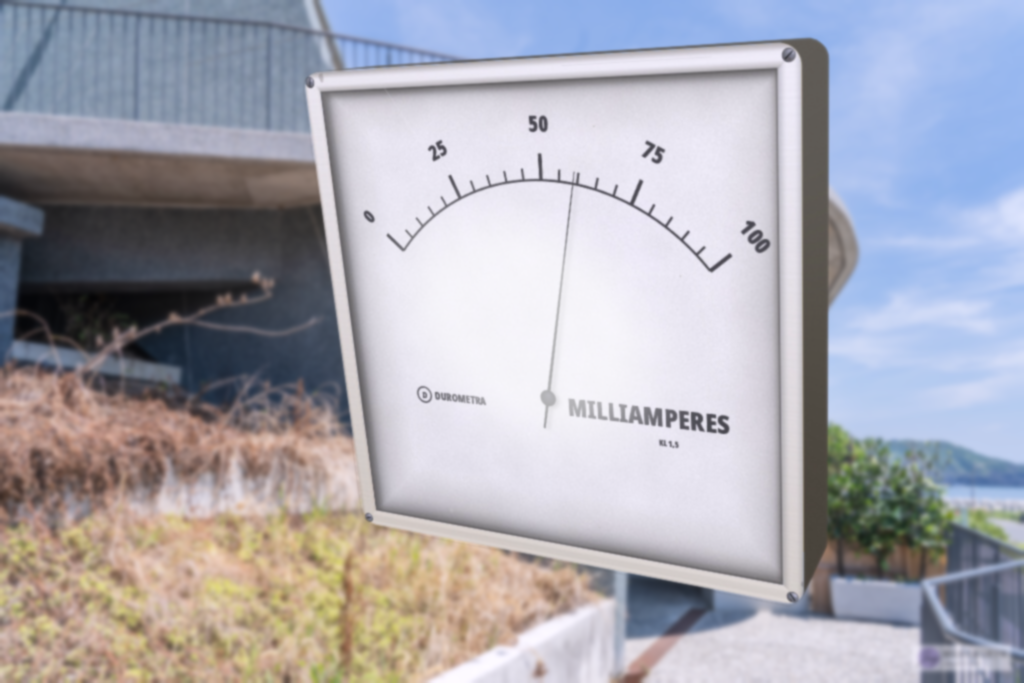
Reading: 60mA
